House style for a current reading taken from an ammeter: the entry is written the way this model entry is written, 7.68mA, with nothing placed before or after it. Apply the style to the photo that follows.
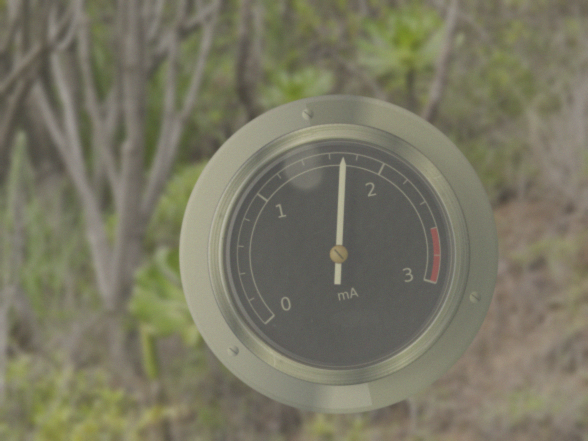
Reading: 1.7mA
